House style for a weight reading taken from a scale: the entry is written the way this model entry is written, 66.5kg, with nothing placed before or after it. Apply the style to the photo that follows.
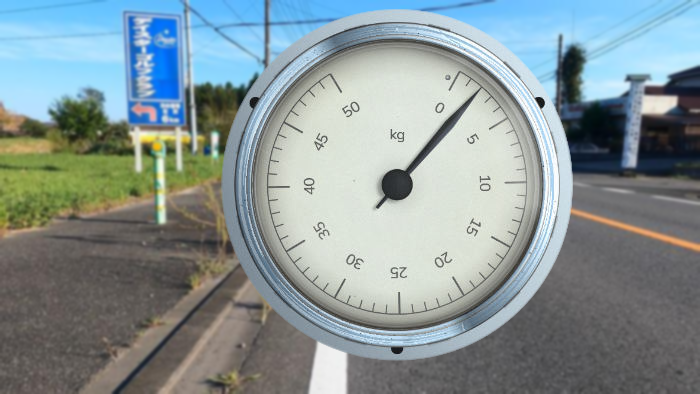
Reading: 2kg
